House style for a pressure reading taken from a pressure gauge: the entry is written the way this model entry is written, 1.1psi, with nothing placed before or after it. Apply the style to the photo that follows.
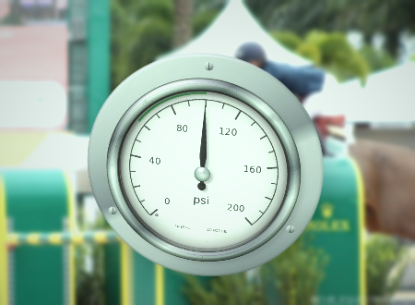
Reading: 100psi
